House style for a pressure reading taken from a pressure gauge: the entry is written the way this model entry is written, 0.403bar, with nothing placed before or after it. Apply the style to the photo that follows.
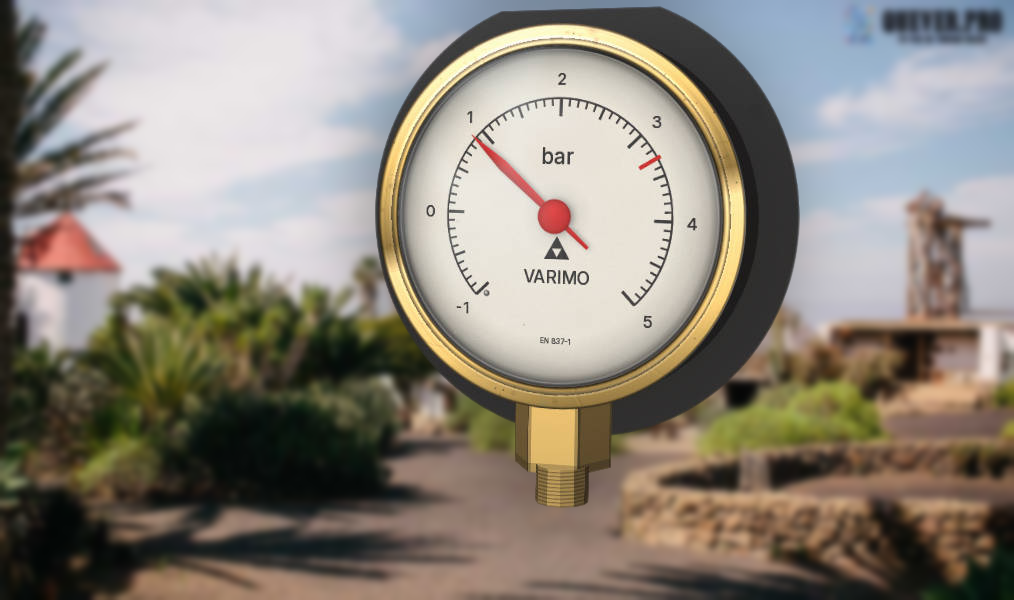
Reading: 0.9bar
